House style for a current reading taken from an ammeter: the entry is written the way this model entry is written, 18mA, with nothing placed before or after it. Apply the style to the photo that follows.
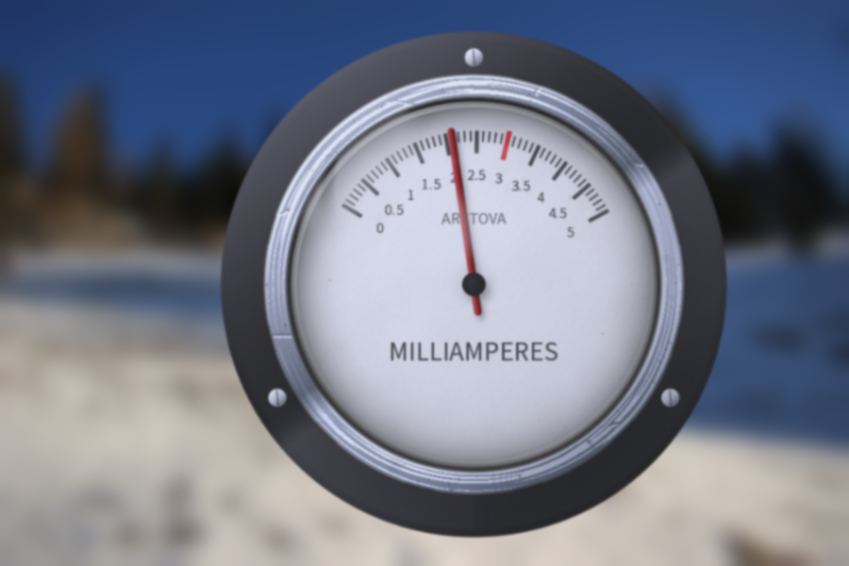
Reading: 2.1mA
